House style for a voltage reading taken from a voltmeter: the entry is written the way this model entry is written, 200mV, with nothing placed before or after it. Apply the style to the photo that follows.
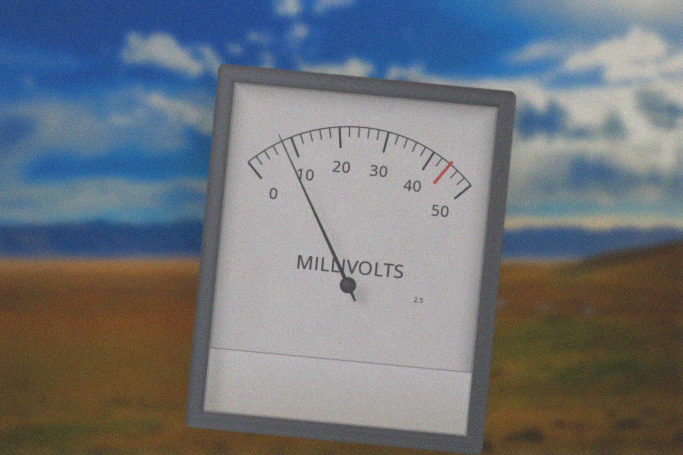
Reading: 8mV
